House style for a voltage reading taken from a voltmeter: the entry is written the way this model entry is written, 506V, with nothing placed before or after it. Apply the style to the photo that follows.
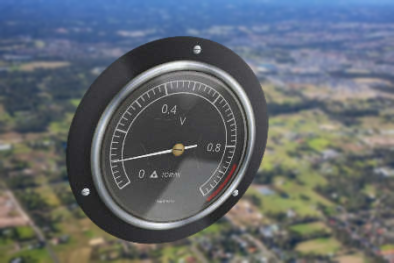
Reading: 0.1V
